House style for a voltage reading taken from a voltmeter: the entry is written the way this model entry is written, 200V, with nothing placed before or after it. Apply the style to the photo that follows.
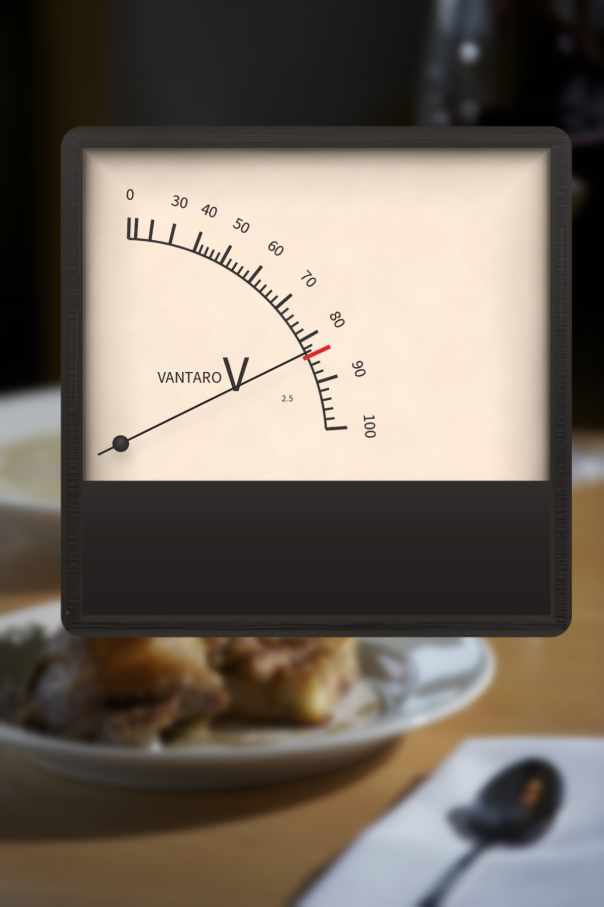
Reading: 83V
